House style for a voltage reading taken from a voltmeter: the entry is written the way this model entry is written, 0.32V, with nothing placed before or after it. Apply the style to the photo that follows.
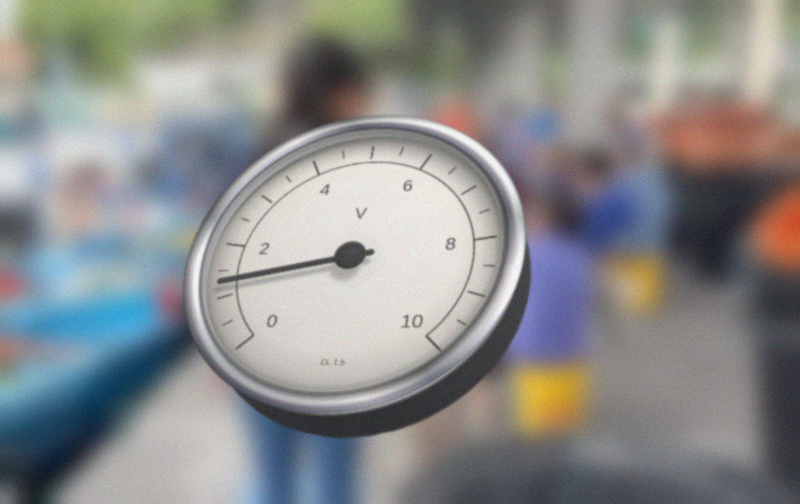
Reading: 1.25V
